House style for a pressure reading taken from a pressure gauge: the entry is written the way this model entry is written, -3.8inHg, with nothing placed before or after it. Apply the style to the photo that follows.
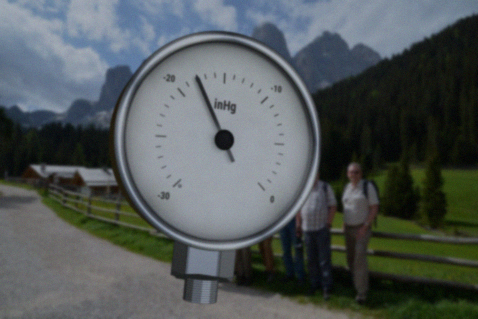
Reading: -18inHg
